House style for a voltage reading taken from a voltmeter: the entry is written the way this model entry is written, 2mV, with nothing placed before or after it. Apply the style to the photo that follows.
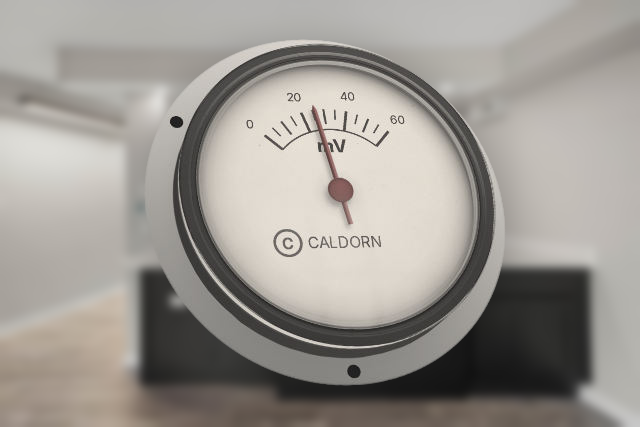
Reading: 25mV
